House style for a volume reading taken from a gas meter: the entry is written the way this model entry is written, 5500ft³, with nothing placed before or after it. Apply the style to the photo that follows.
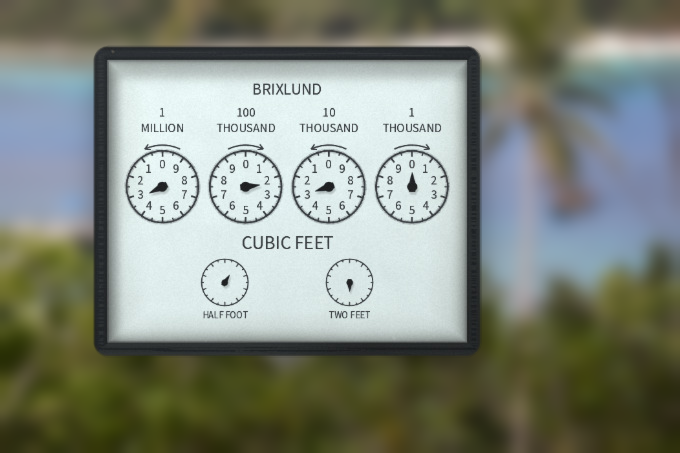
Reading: 323000ft³
